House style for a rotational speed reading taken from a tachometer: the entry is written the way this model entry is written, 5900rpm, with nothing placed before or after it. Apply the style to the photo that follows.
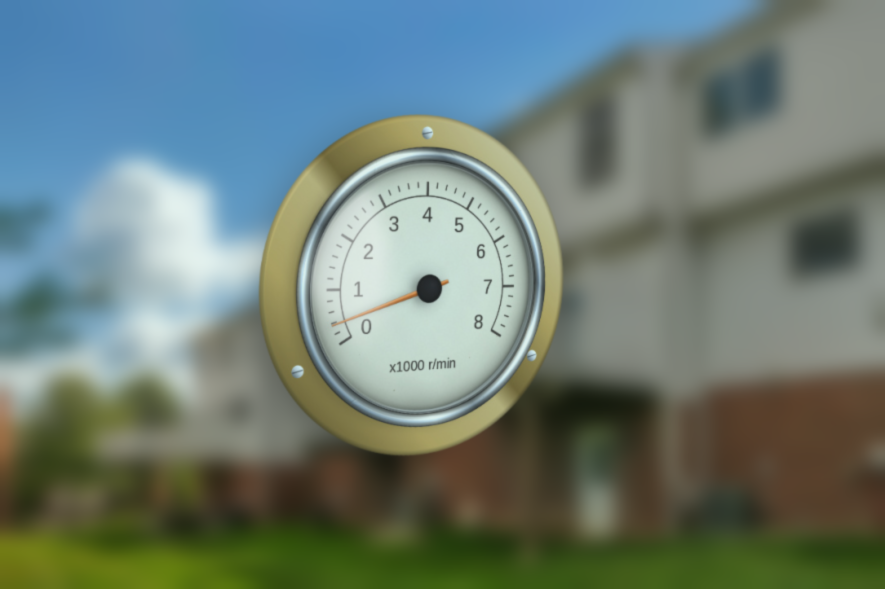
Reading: 400rpm
